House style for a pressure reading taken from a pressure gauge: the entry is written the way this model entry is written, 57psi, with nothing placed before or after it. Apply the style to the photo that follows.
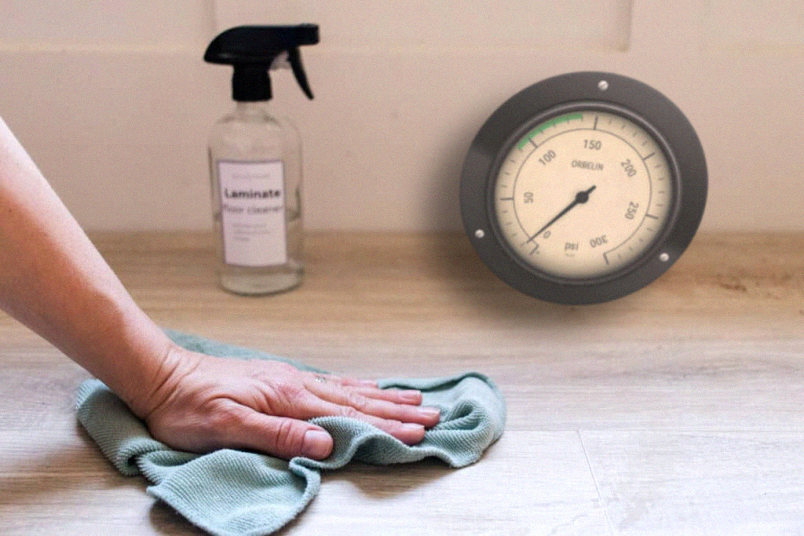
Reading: 10psi
